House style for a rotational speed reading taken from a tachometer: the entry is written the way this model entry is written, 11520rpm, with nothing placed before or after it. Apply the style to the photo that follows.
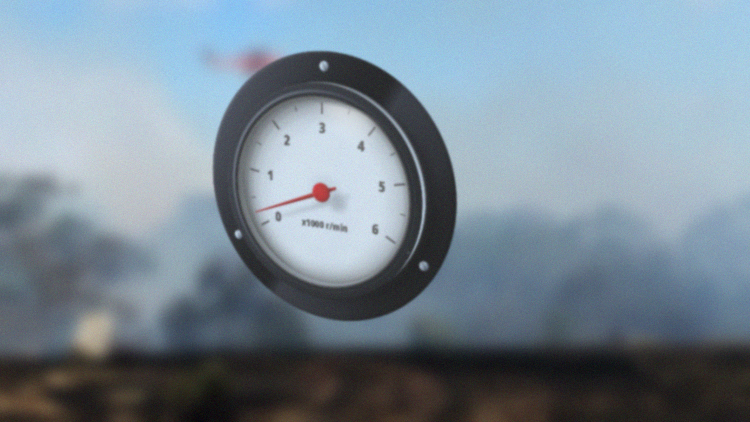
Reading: 250rpm
